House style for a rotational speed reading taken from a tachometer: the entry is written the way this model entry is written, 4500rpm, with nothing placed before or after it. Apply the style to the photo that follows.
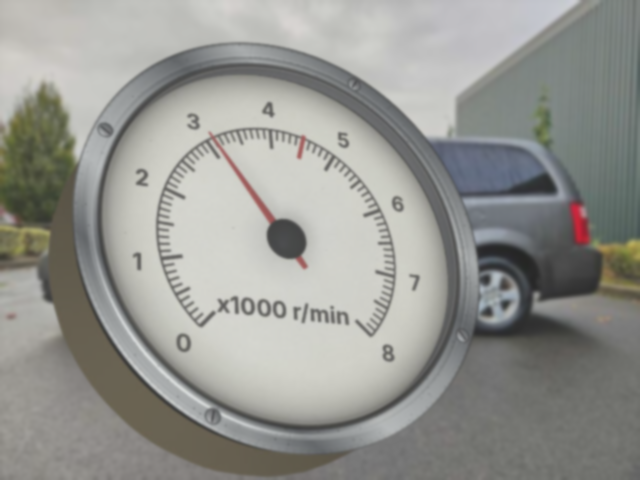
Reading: 3000rpm
